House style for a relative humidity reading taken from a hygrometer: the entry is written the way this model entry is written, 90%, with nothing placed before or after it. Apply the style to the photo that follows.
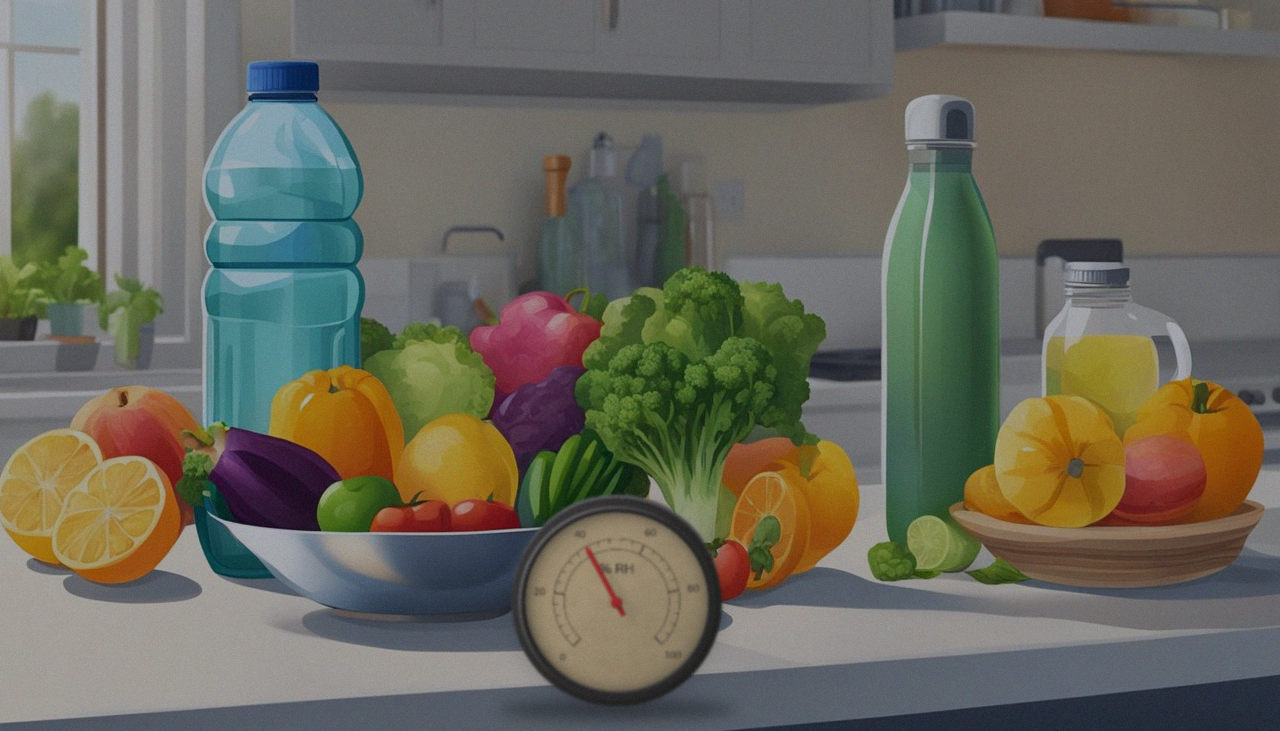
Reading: 40%
